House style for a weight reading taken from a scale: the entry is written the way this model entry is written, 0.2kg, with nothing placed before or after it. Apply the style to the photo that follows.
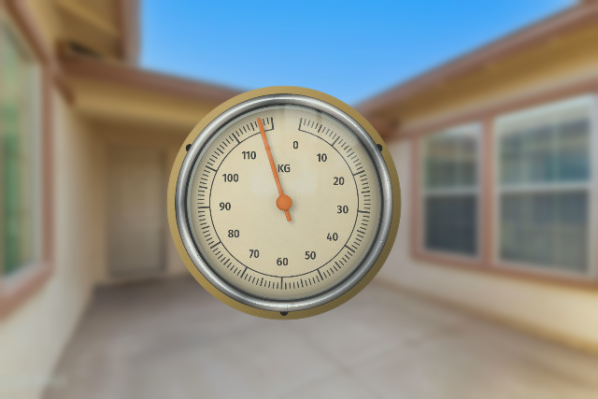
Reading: 117kg
